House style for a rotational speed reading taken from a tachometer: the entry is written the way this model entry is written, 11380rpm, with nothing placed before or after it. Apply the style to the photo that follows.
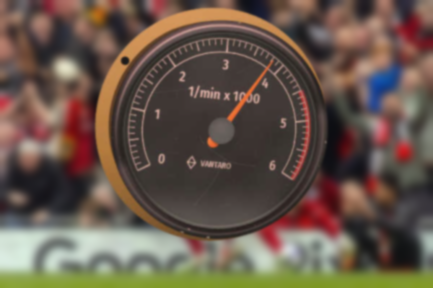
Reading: 3800rpm
